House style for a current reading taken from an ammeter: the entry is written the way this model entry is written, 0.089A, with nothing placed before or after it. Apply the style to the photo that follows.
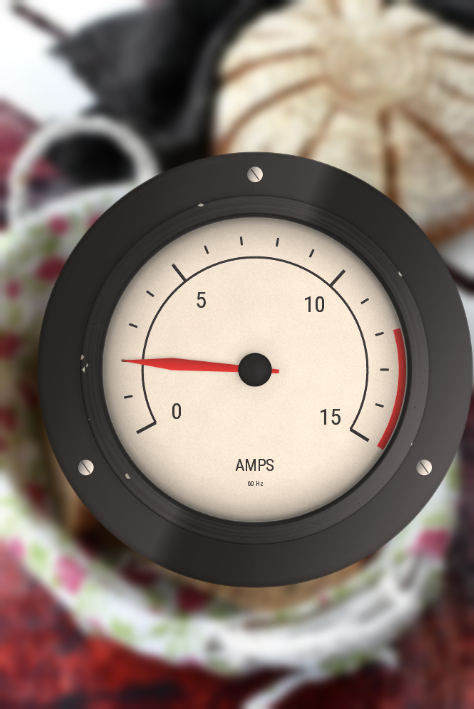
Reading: 2A
